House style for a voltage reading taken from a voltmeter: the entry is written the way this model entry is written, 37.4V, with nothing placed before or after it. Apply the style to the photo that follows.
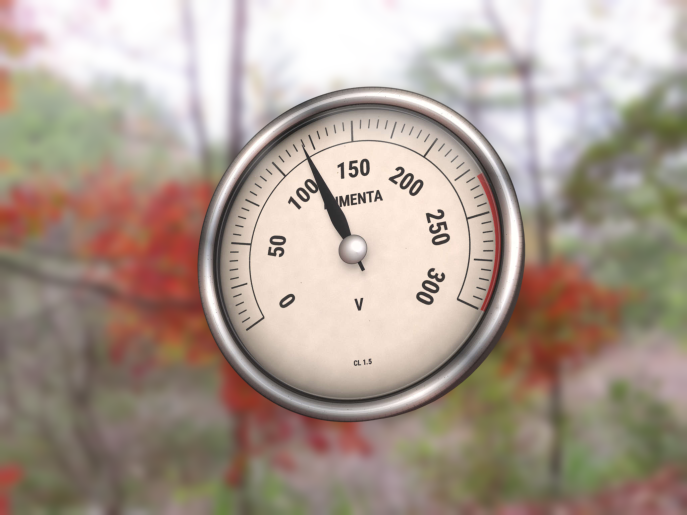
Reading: 120V
